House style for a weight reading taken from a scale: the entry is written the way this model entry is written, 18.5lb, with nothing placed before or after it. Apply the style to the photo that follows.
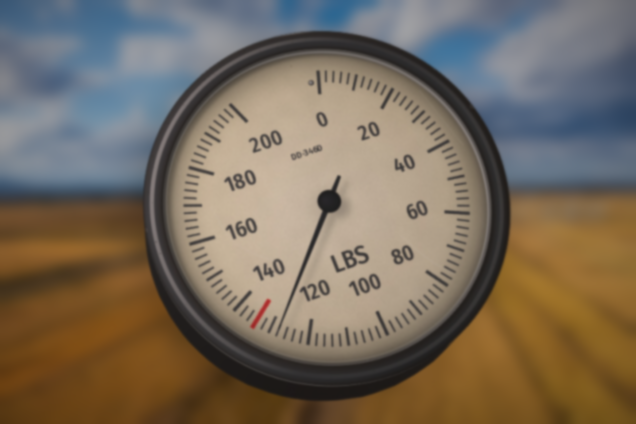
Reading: 128lb
